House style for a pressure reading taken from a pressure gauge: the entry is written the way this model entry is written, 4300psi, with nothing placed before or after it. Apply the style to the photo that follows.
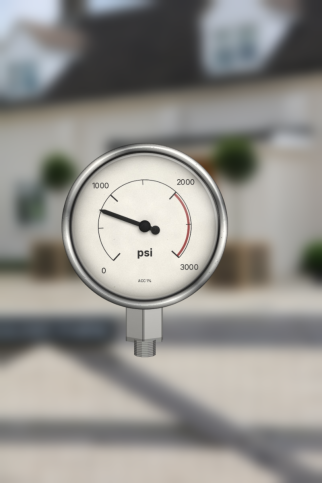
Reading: 750psi
